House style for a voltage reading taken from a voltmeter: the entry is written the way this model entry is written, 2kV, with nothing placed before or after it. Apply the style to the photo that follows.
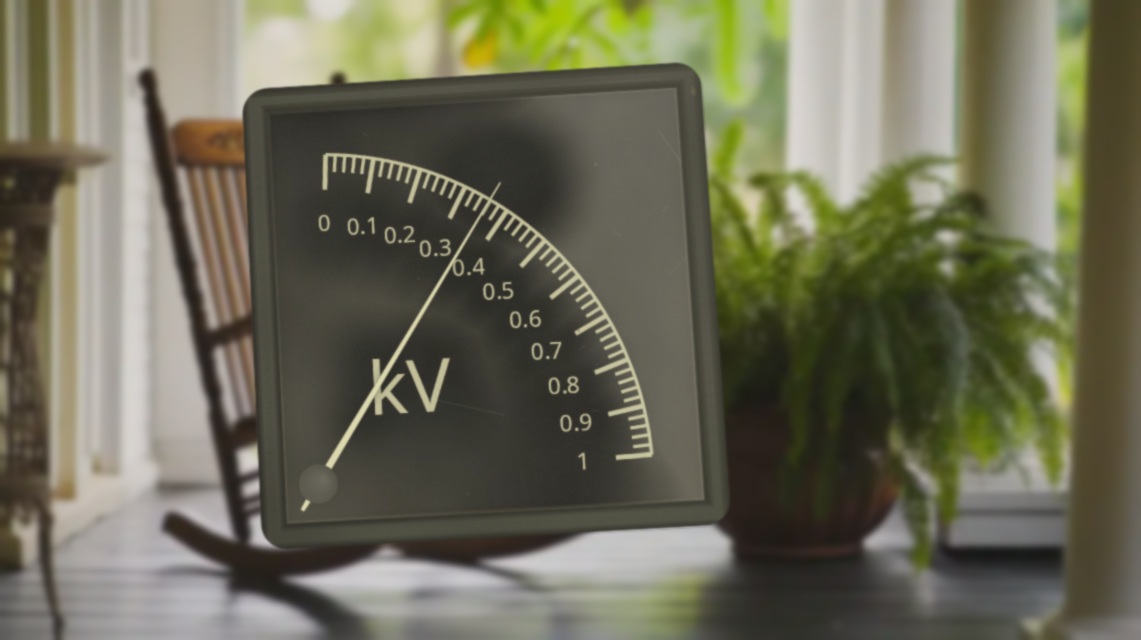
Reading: 0.36kV
